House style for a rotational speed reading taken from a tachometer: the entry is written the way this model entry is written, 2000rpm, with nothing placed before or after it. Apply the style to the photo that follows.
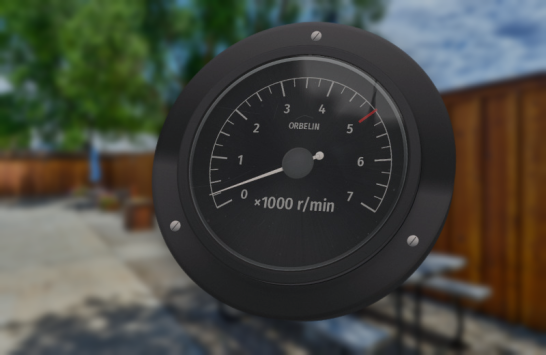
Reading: 250rpm
